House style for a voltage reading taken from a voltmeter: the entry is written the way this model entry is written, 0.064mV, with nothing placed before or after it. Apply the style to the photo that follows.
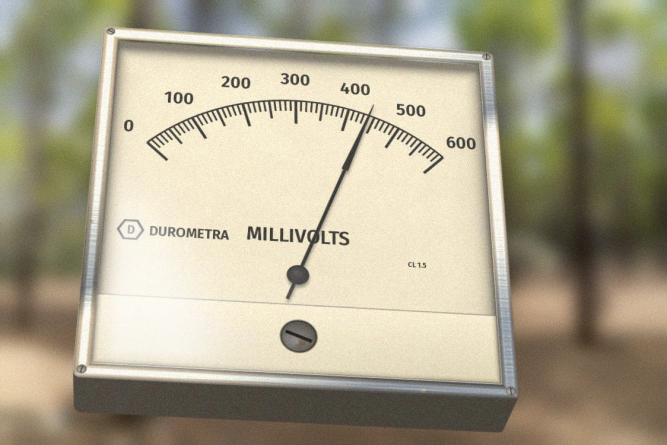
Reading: 440mV
